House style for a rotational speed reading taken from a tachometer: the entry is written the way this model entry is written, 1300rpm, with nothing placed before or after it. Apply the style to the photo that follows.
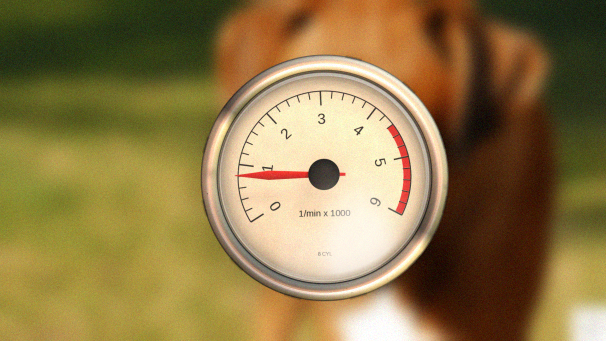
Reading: 800rpm
